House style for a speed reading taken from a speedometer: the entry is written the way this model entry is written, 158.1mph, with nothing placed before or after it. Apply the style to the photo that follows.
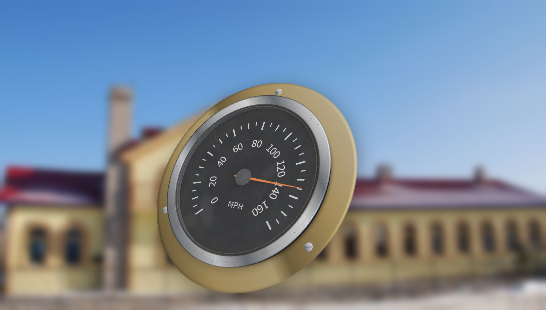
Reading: 135mph
